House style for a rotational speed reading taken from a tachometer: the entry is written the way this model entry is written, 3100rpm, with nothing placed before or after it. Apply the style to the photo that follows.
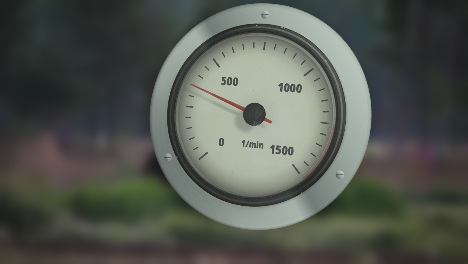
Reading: 350rpm
